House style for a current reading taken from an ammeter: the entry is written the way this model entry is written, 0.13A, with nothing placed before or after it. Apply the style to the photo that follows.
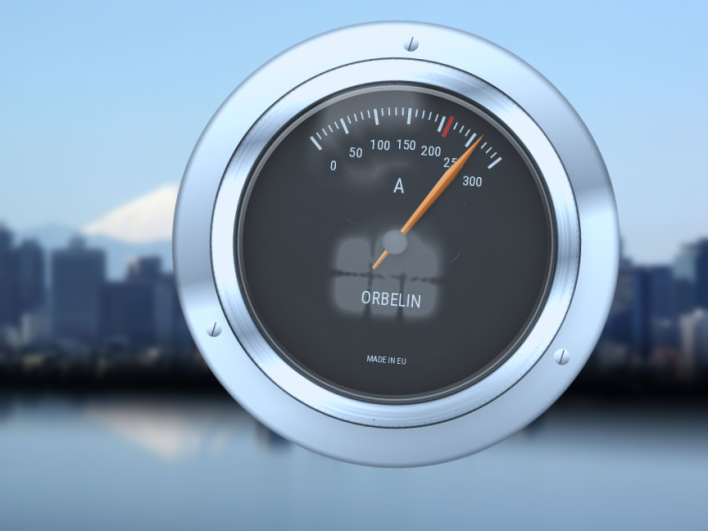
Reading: 260A
